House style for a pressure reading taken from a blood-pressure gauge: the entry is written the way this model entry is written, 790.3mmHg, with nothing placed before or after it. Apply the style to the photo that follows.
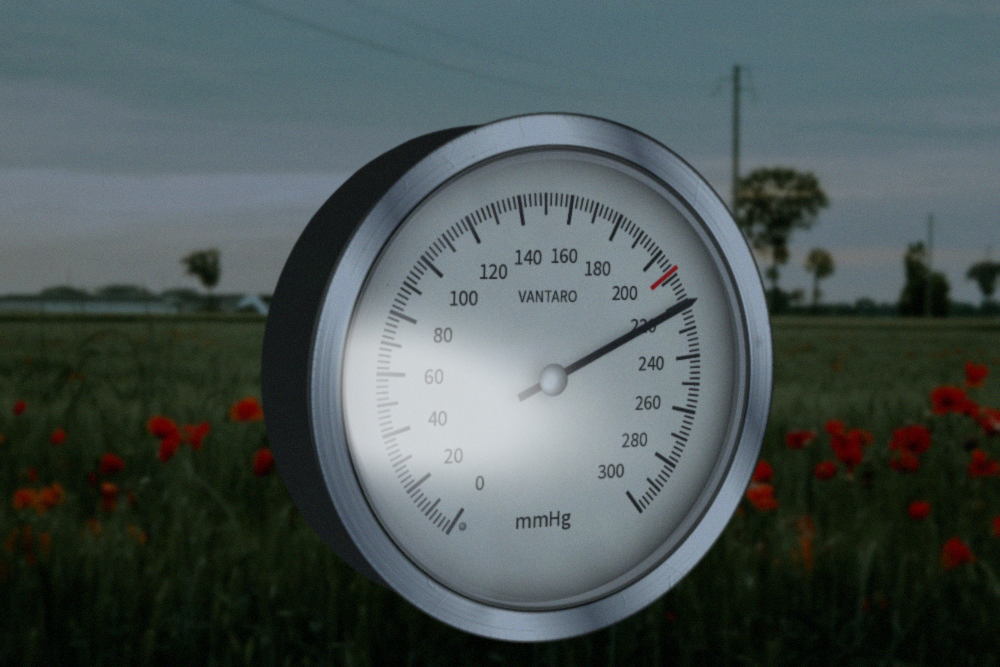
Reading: 220mmHg
